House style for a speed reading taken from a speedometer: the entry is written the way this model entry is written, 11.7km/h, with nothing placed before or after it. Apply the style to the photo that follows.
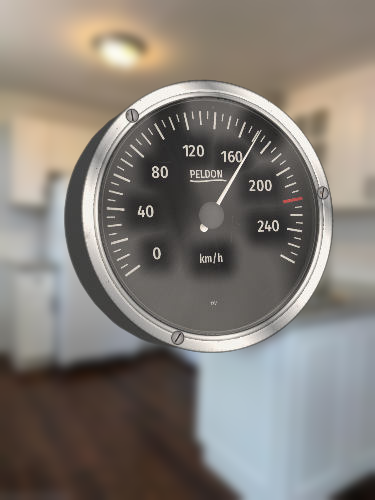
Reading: 170km/h
